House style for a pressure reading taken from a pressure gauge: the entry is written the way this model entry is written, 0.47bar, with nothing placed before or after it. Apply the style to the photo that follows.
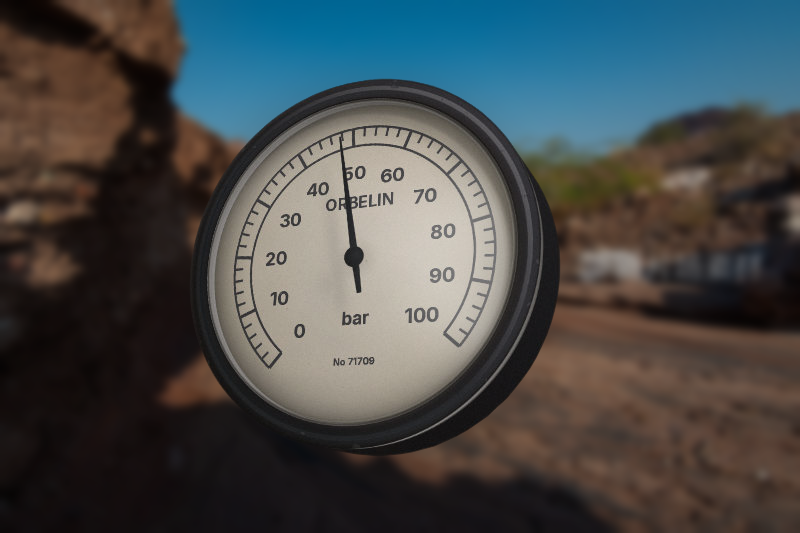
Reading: 48bar
